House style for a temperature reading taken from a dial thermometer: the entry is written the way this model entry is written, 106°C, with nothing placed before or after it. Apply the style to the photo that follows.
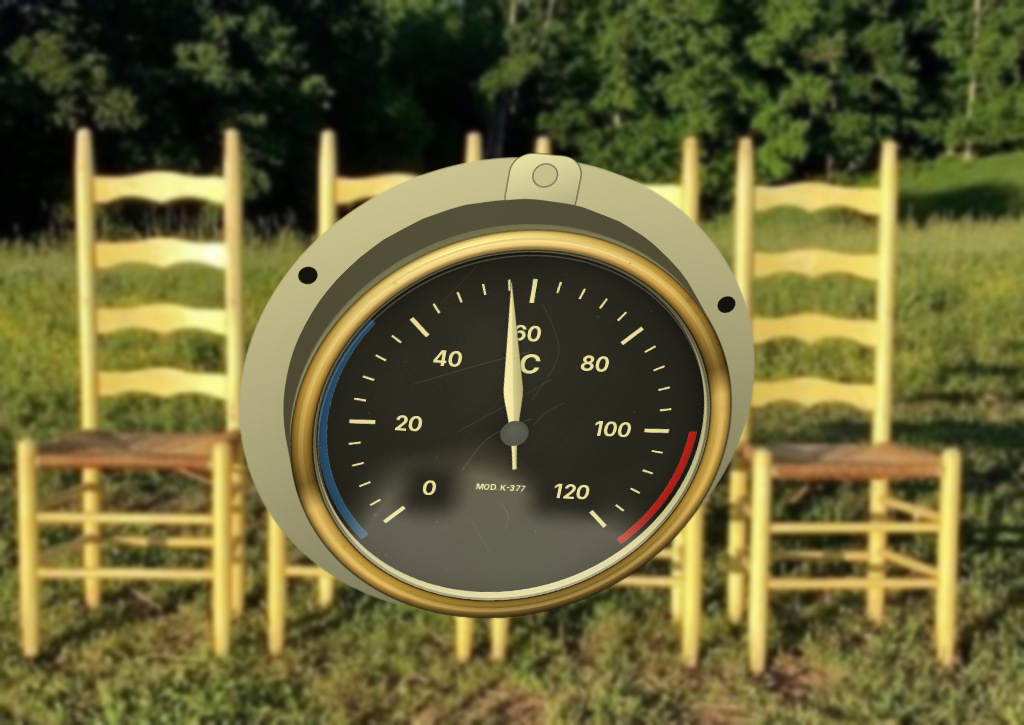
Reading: 56°C
